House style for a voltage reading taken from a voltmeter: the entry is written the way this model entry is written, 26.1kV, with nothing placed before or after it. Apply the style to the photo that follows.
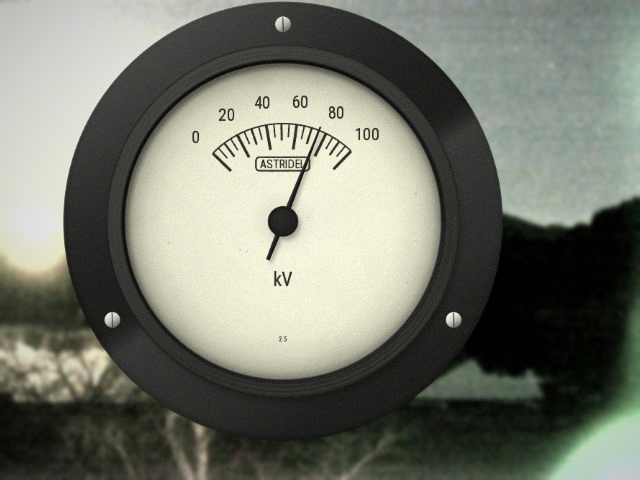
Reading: 75kV
